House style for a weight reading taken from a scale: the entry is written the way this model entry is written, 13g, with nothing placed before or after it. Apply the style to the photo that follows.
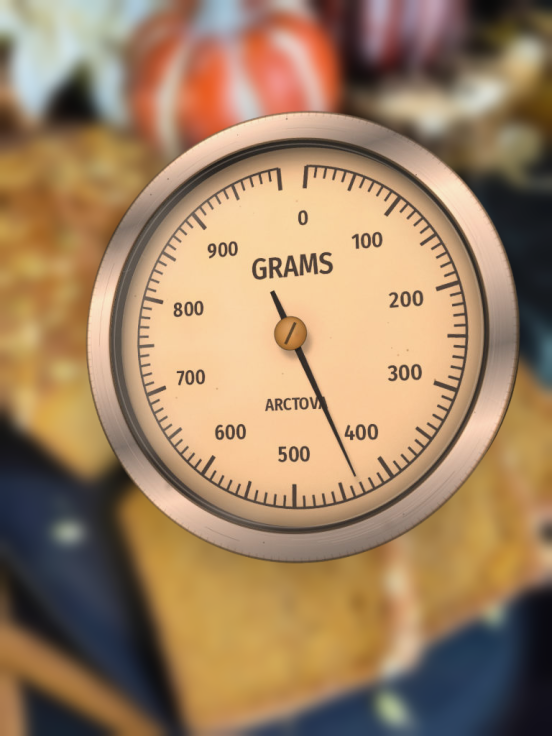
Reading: 430g
